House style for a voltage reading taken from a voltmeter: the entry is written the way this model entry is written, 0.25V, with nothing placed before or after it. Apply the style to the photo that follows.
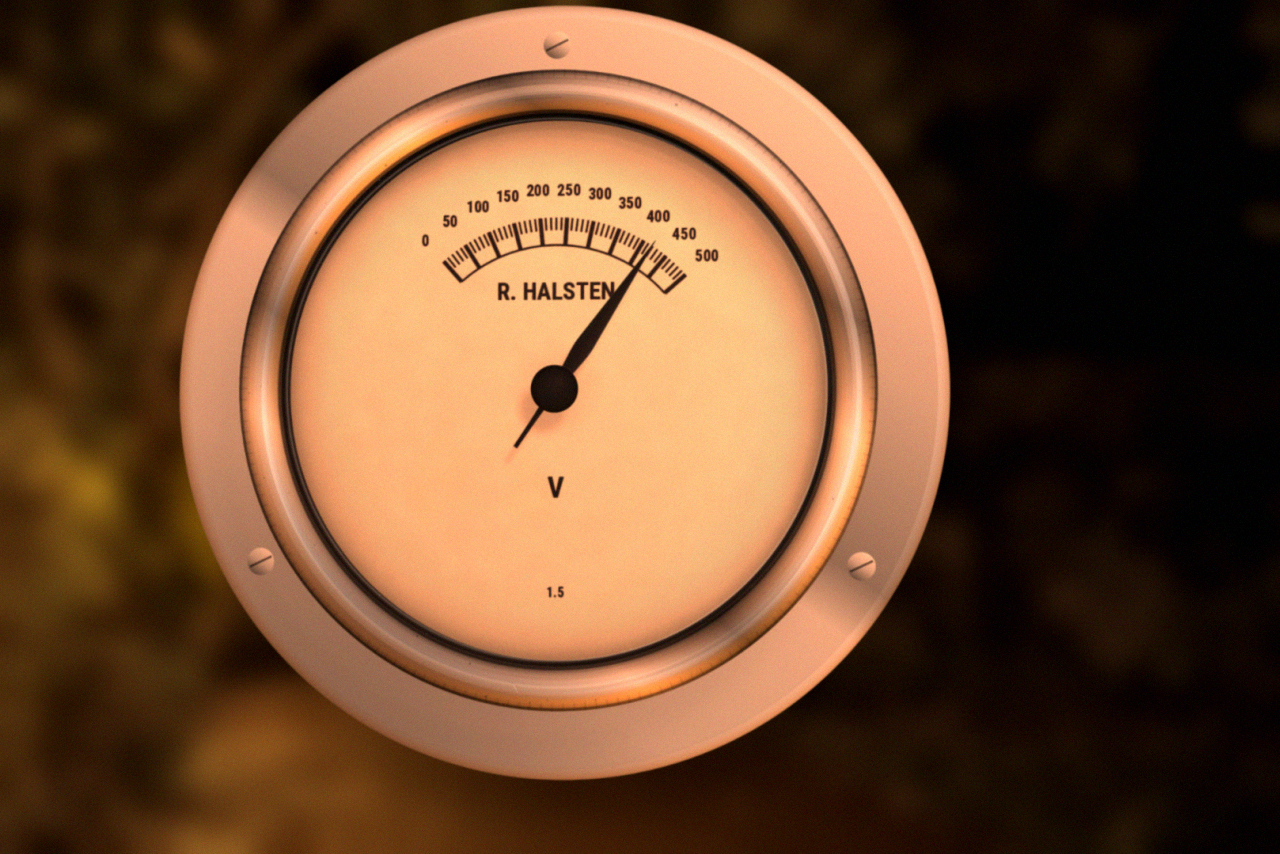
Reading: 420V
